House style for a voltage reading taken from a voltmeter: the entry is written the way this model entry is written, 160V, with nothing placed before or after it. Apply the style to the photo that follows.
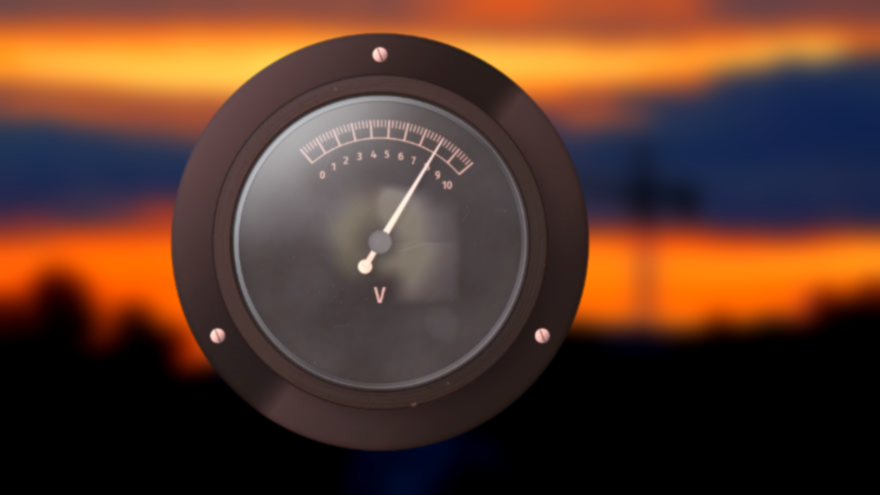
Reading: 8V
